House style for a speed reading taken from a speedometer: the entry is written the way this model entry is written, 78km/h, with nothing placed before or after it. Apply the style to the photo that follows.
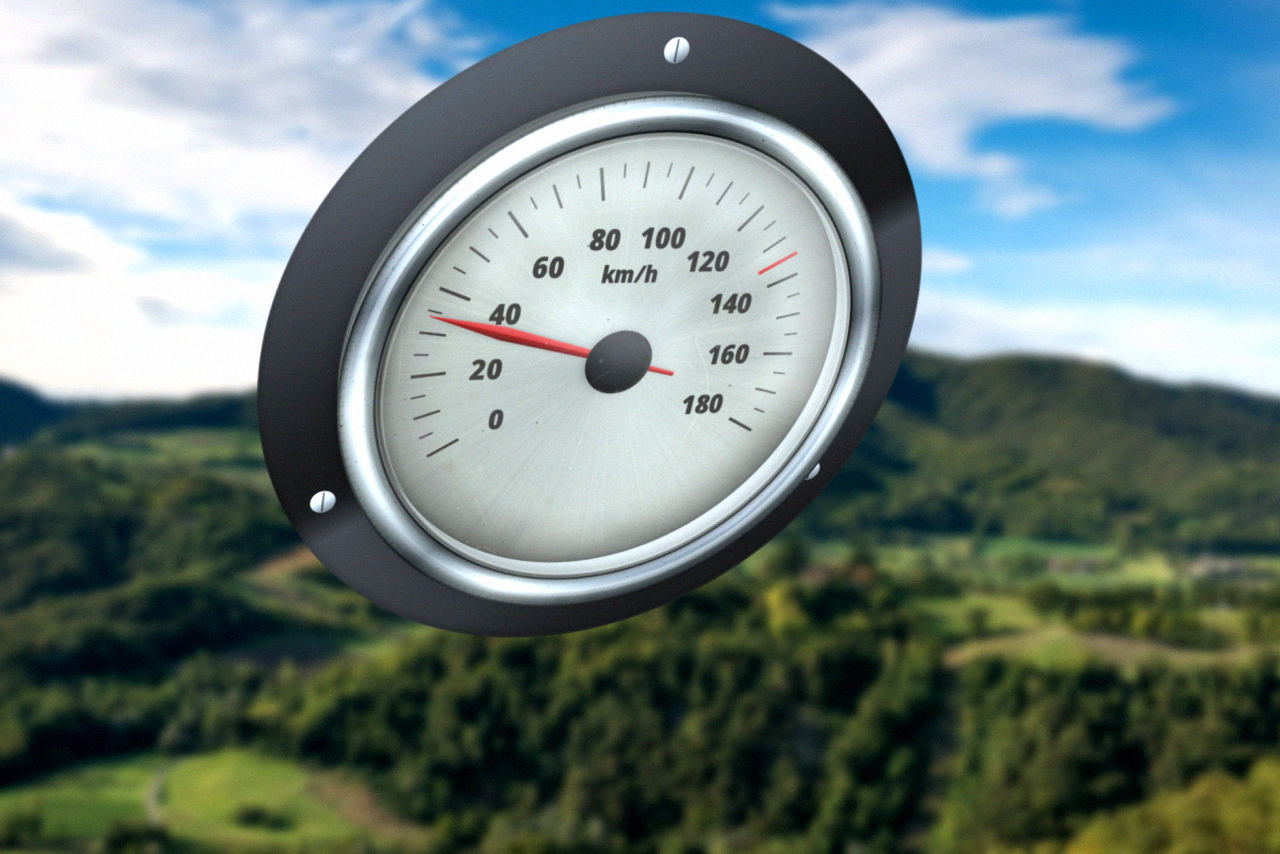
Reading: 35km/h
